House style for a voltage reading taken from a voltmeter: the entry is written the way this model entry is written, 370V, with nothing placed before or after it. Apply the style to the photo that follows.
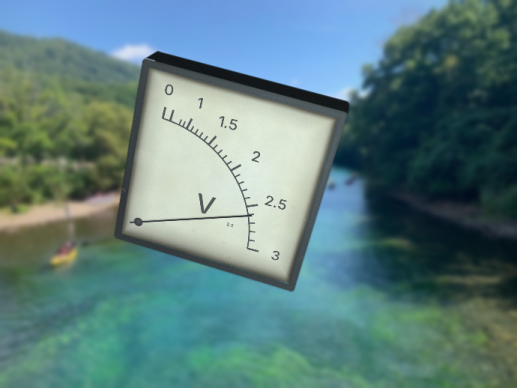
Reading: 2.6V
